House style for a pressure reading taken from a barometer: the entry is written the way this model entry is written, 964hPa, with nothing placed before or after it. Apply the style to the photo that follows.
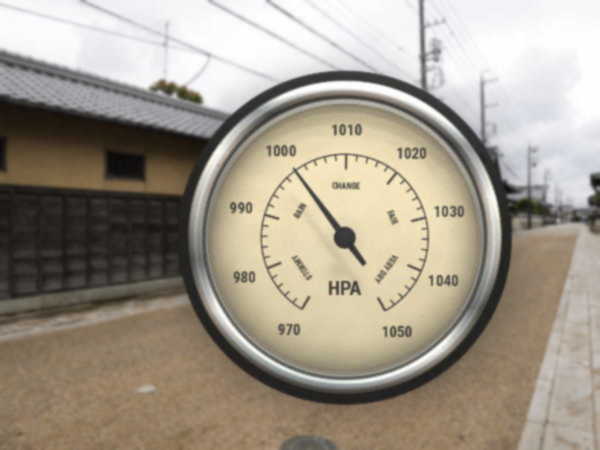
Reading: 1000hPa
